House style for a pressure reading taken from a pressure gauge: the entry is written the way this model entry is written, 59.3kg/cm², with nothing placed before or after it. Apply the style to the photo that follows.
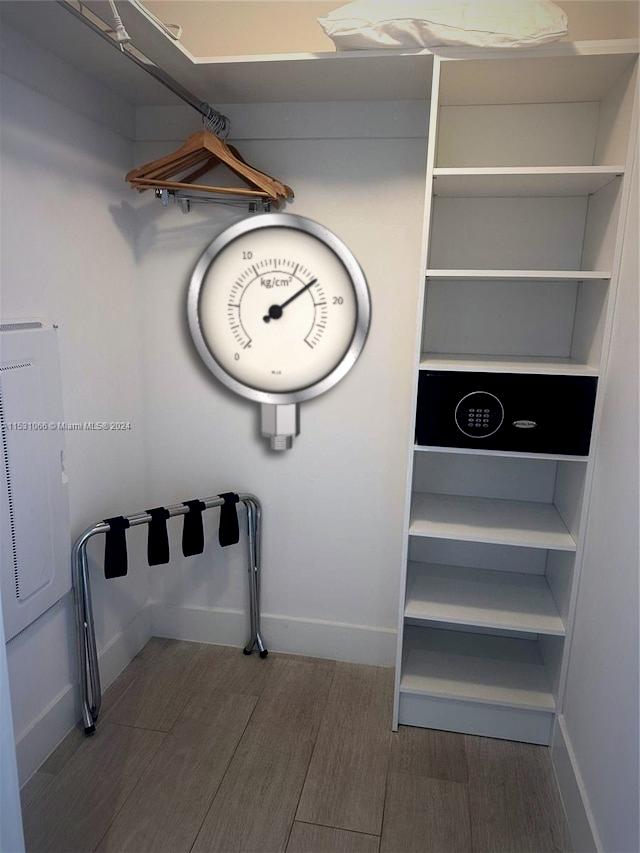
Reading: 17.5kg/cm²
